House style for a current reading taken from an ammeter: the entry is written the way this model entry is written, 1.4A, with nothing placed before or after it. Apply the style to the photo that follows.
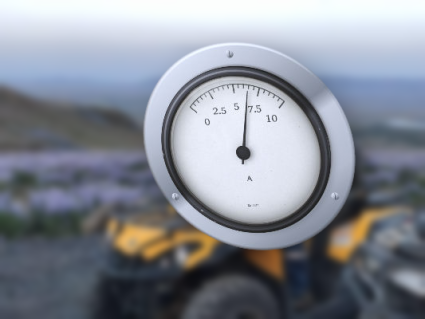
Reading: 6.5A
